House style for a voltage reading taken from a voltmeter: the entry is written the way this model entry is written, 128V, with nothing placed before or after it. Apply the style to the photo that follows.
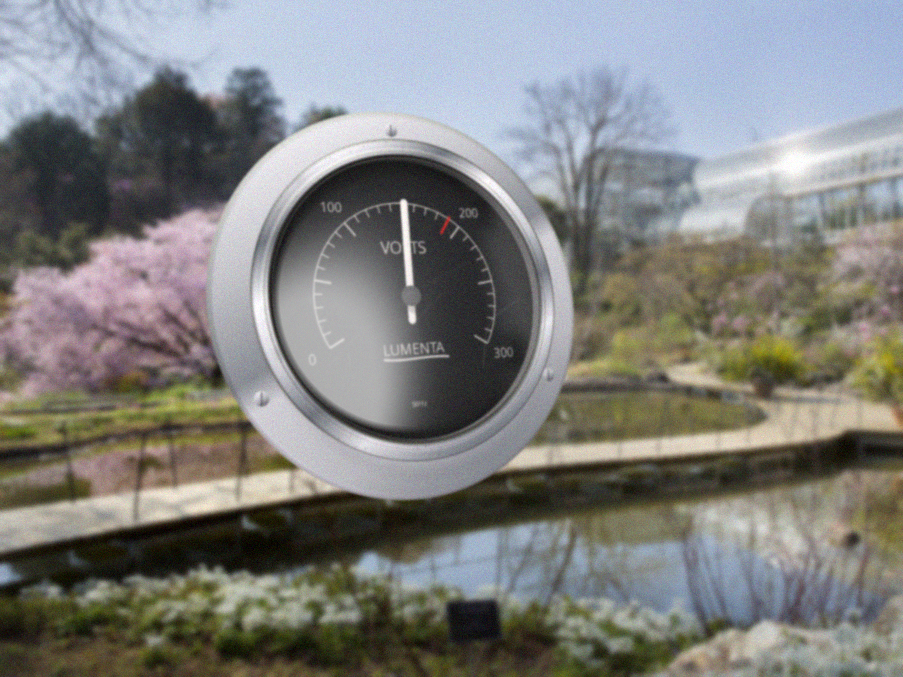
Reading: 150V
